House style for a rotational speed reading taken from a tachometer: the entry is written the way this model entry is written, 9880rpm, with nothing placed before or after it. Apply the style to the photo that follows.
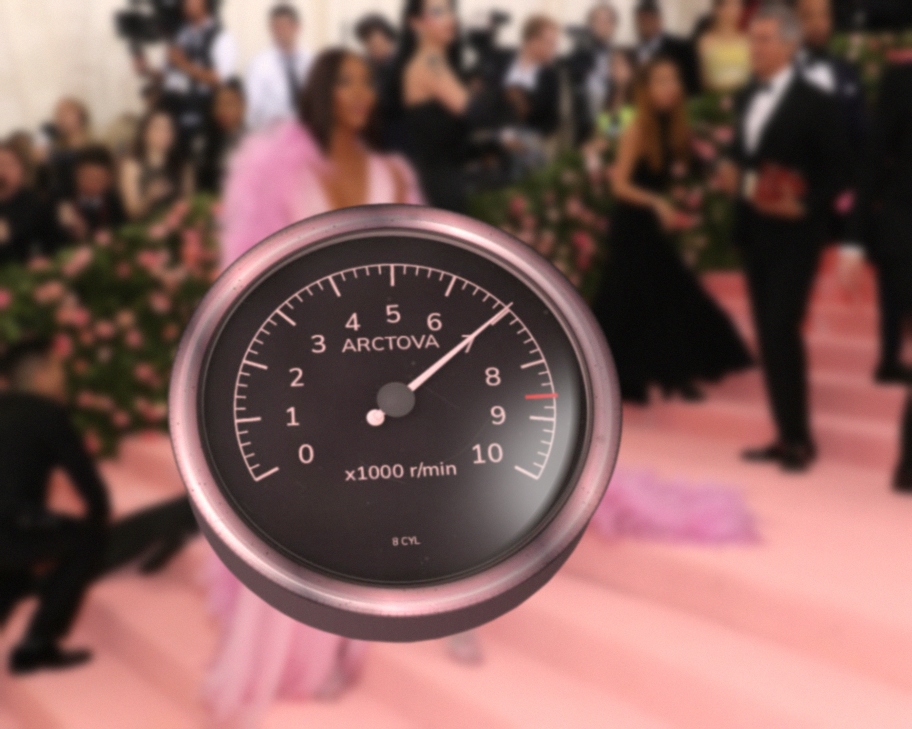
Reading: 7000rpm
